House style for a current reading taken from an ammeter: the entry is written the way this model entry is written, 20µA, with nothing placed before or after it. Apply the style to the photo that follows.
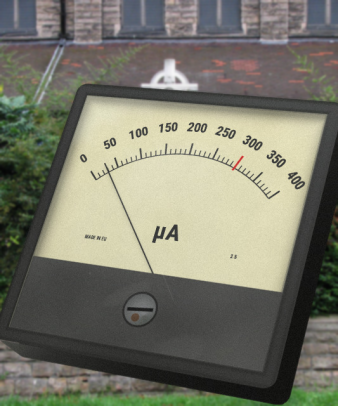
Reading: 30µA
